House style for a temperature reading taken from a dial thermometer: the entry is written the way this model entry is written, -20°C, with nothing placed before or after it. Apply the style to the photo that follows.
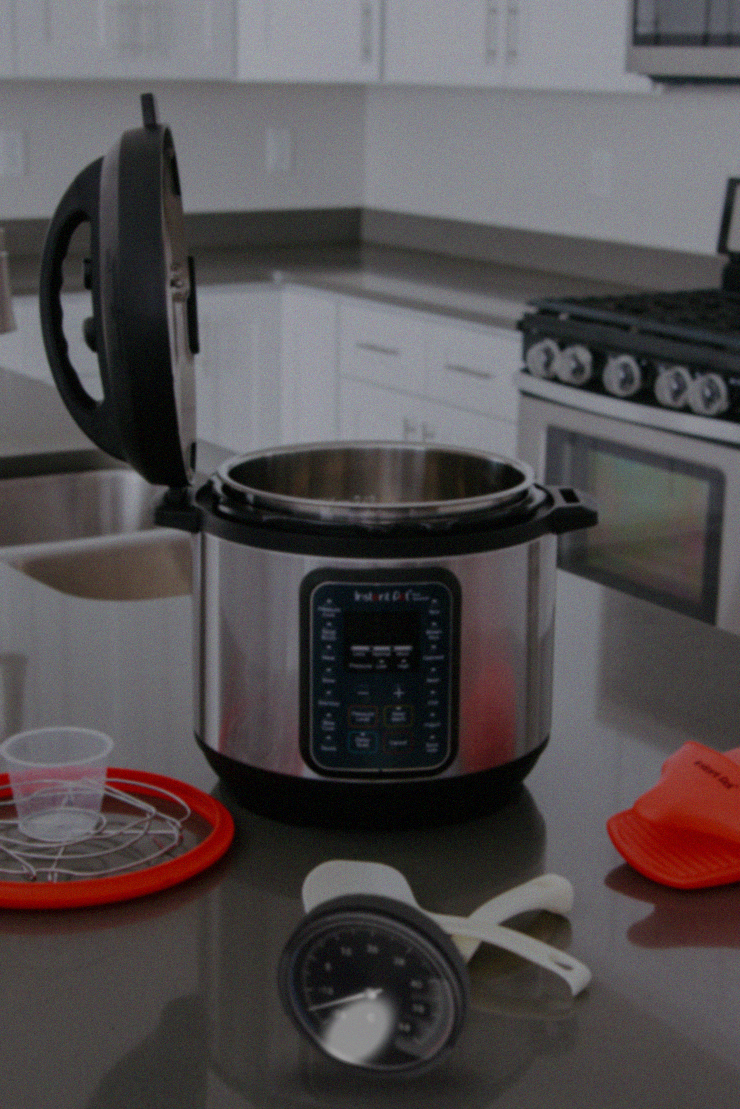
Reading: -15°C
